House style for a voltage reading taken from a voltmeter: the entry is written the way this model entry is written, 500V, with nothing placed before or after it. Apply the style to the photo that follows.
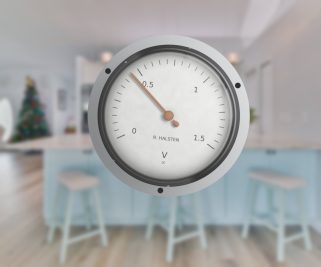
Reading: 0.45V
